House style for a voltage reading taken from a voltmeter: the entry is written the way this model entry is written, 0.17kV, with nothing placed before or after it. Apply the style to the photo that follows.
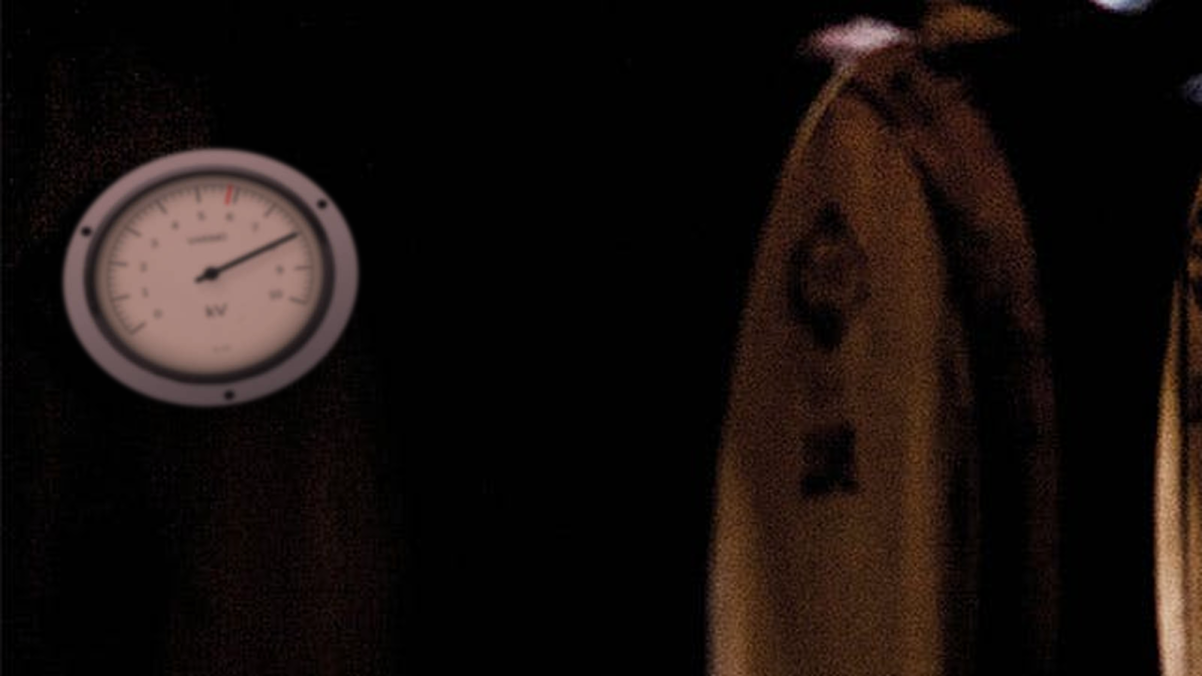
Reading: 8kV
